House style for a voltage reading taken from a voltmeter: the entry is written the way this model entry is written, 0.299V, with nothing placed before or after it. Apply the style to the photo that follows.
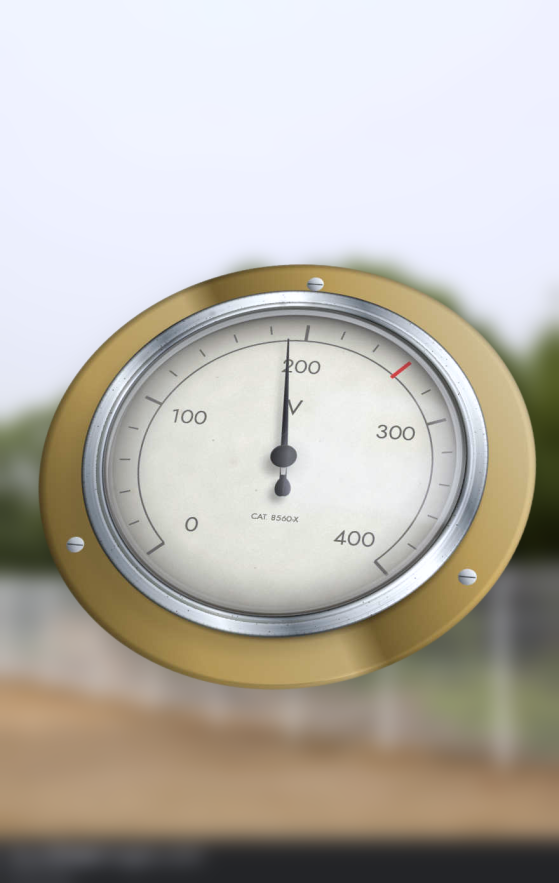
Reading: 190V
